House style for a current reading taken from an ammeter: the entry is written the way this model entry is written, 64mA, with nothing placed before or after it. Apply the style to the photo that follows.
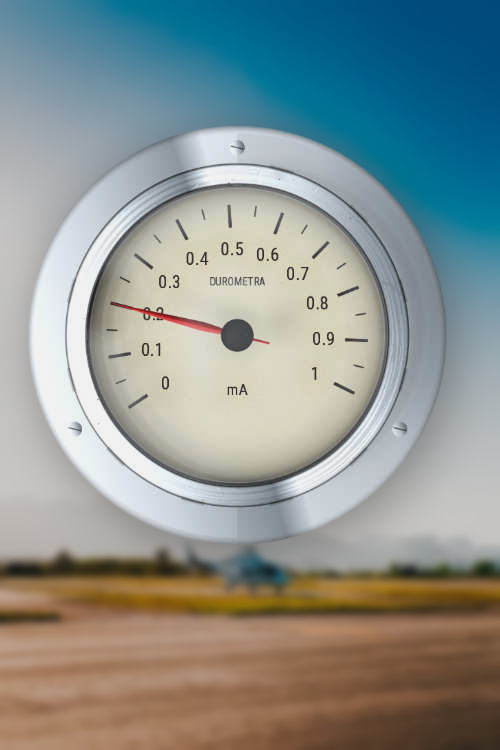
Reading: 0.2mA
